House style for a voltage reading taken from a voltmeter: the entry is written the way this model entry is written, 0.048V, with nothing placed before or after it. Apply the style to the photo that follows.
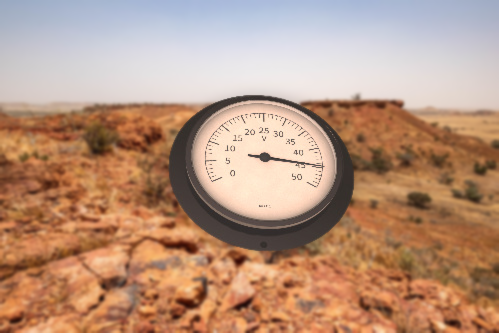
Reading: 45V
